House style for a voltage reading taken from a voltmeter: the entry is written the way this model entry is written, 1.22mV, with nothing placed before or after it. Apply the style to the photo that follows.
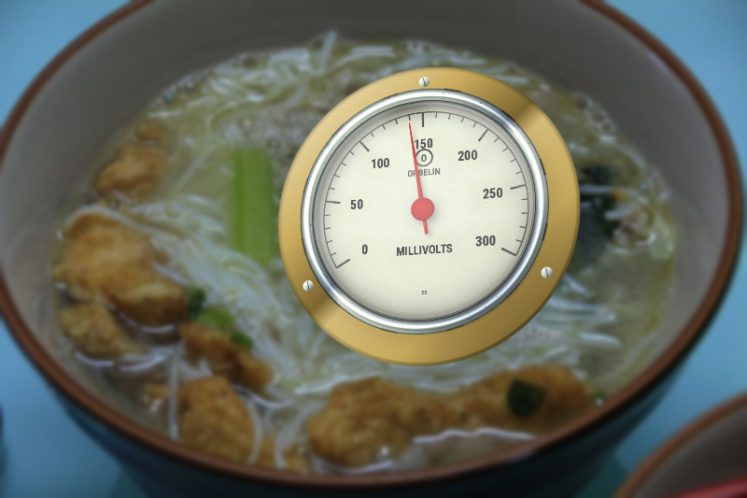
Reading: 140mV
